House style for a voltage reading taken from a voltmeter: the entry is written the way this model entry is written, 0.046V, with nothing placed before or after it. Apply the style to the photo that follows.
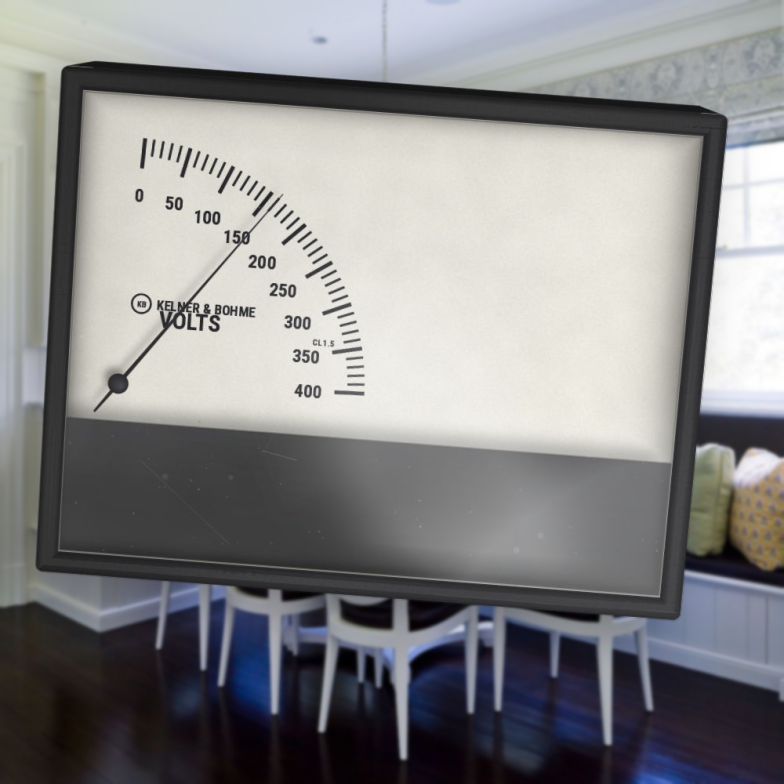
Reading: 160V
